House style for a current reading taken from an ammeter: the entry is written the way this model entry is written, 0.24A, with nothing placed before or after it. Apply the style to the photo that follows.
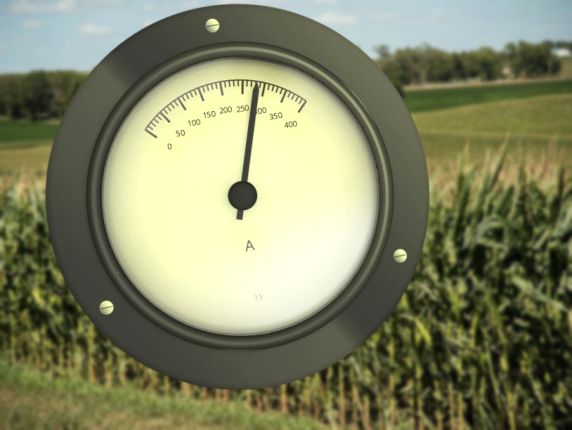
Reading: 280A
